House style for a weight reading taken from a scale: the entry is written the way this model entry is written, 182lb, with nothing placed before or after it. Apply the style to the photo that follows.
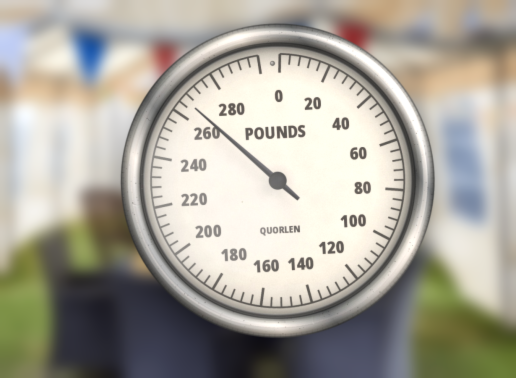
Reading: 266lb
